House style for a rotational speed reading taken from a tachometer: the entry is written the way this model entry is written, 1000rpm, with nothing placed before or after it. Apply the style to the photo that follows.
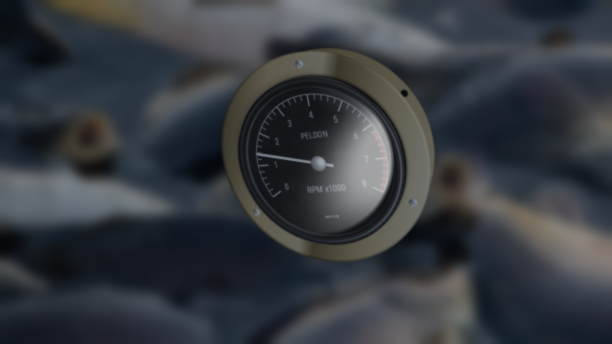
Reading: 1400rpm
